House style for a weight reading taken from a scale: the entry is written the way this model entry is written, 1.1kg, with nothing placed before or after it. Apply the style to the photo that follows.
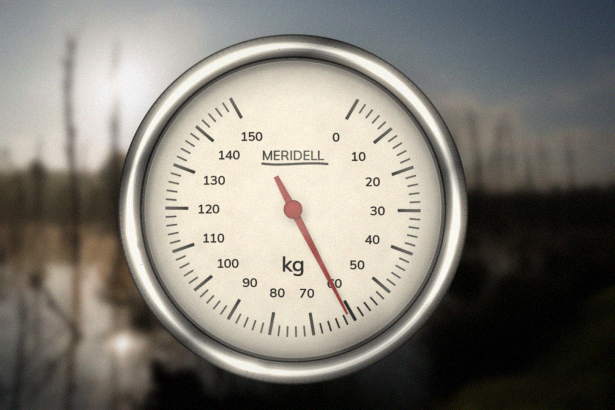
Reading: 61kg
